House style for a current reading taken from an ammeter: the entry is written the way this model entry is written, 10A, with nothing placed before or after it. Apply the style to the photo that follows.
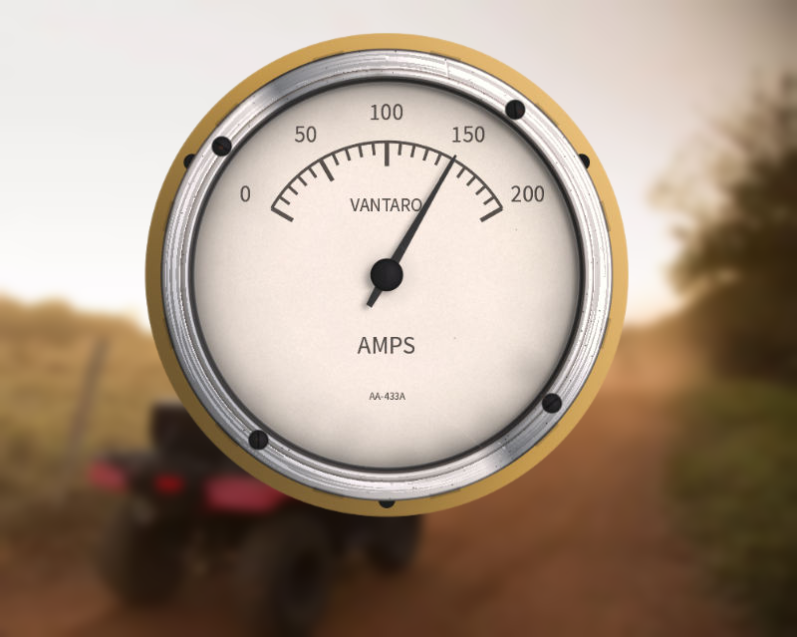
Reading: 150A
